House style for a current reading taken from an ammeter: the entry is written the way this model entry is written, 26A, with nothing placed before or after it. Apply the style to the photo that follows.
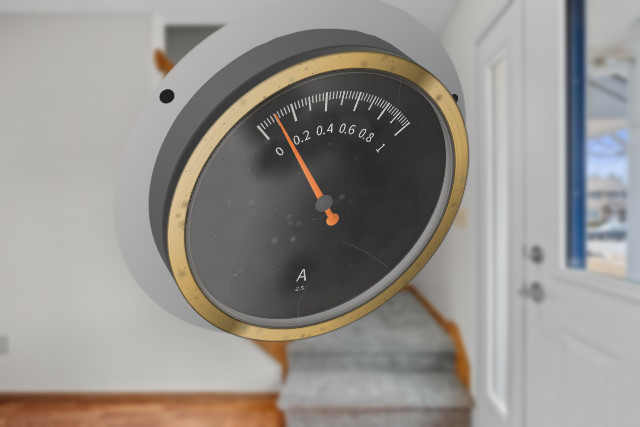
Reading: 0.1A
